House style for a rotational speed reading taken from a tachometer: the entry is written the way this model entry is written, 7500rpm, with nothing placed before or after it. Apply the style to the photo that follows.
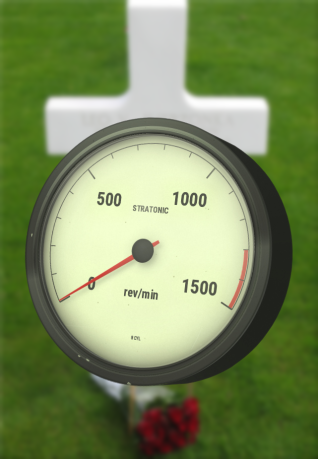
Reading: 0rpm
